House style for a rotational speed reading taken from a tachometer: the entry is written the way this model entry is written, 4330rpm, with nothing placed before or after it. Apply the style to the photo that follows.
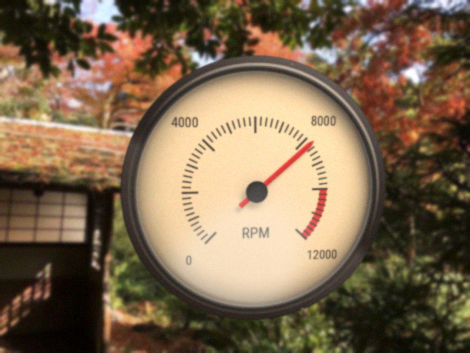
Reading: 8200rpm
